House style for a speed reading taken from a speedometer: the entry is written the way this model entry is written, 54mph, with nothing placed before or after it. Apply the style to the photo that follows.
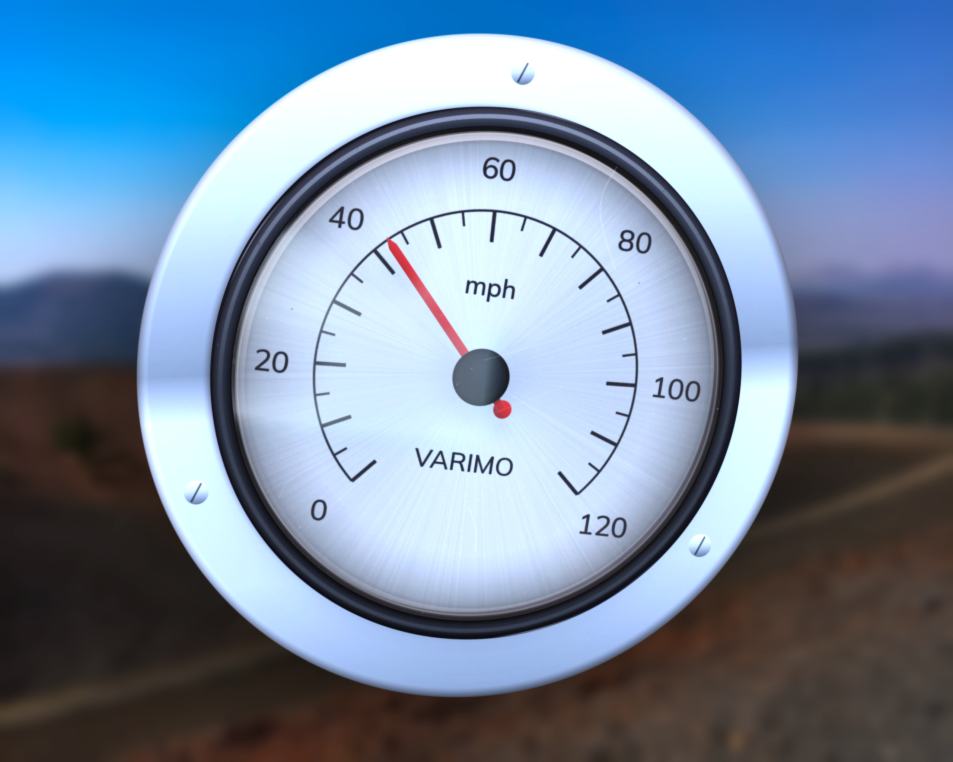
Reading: 42.5mph
